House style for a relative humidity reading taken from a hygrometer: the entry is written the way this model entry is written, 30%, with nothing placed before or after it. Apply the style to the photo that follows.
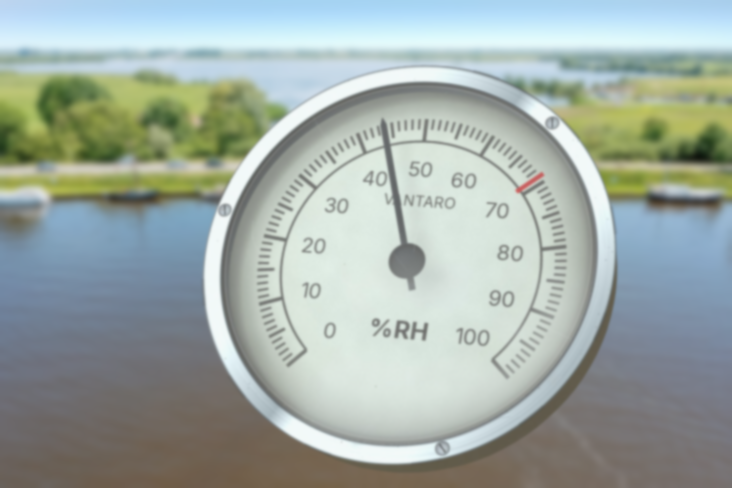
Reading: 44%
